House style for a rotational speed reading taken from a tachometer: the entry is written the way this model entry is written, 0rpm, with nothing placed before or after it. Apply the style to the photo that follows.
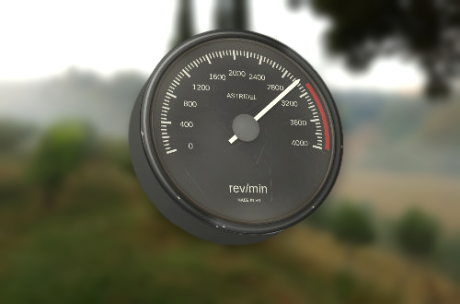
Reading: 3000rpm
